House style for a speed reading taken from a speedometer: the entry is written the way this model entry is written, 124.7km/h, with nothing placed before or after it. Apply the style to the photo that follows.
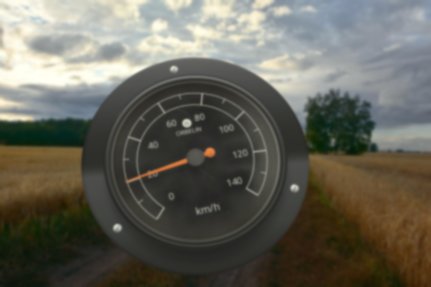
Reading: 20km/h
